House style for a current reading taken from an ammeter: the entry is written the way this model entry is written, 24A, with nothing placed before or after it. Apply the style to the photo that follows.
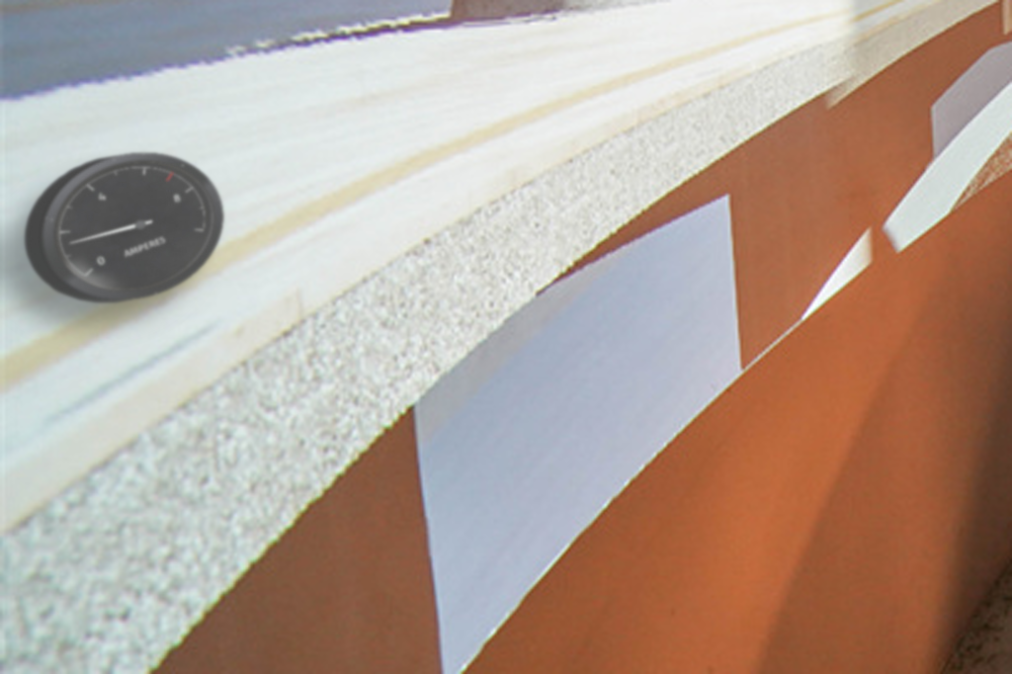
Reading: 1.5A
